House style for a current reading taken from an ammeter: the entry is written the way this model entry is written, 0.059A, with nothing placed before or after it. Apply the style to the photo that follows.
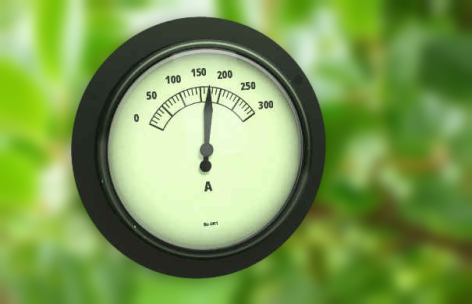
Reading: 170A
